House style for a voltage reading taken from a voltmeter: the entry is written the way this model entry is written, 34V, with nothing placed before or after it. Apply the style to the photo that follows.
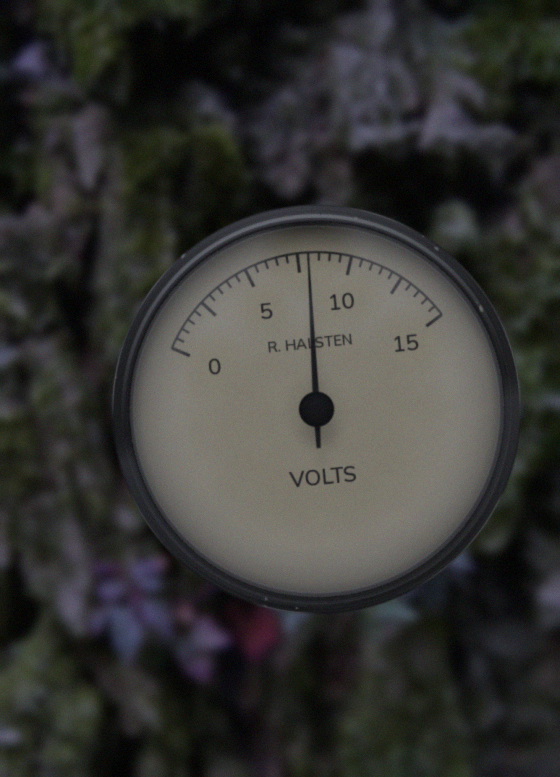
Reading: 8V
